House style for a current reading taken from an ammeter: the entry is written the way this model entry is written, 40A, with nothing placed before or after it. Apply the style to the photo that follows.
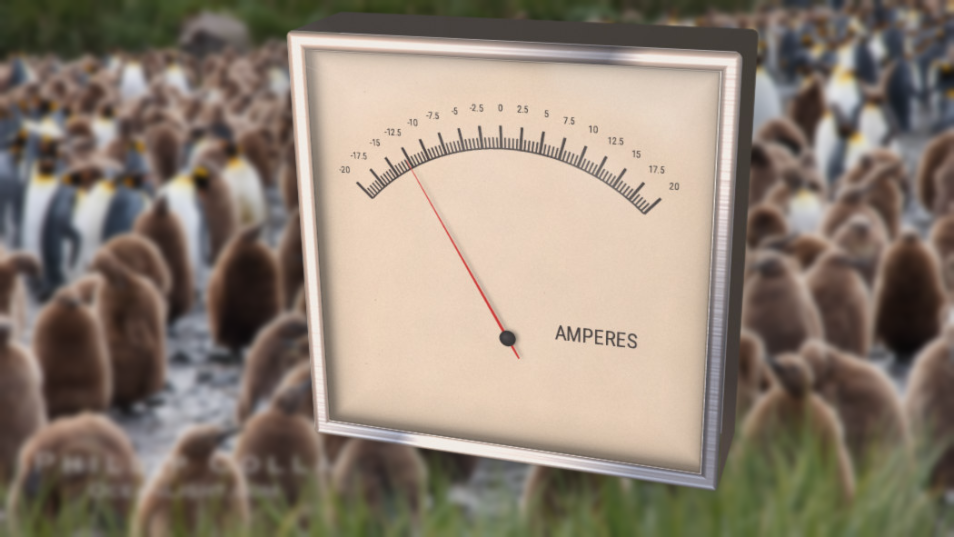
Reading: -12.5A
